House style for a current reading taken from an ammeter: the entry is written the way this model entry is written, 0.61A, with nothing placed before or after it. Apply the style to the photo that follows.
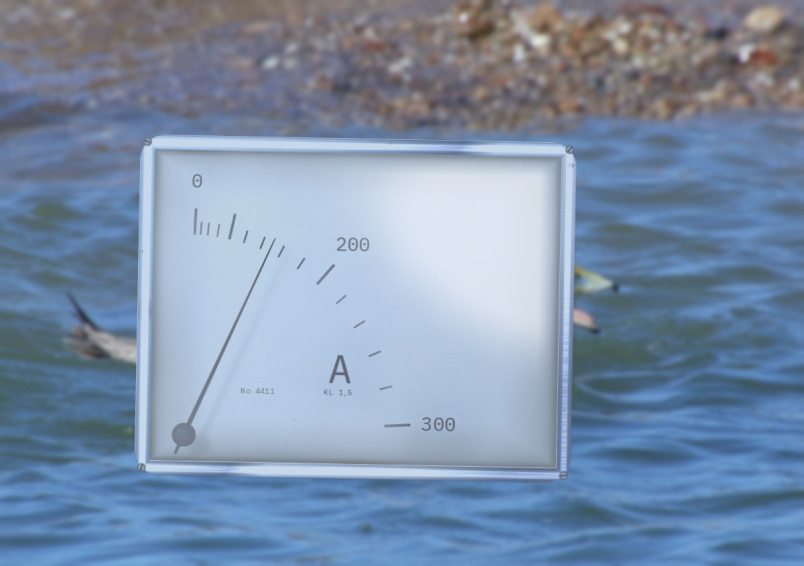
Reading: 150A
